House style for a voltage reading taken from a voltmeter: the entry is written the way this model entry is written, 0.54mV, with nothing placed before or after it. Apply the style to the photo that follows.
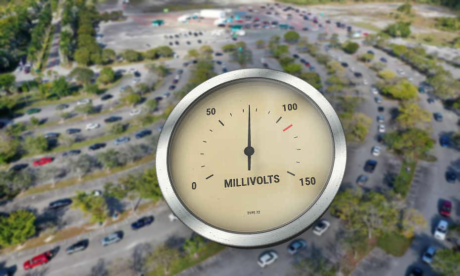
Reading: 75mV
